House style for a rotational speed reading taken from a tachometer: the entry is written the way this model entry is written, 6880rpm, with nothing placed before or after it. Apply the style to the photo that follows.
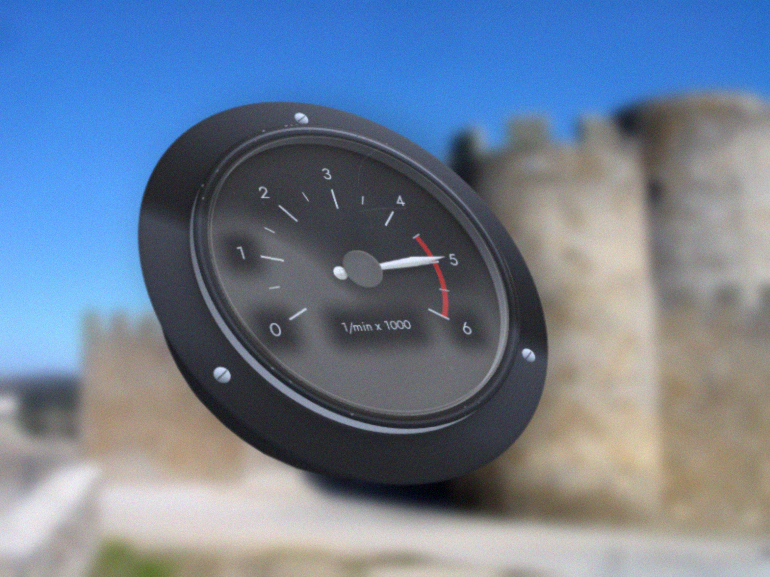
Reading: 5000rpm
